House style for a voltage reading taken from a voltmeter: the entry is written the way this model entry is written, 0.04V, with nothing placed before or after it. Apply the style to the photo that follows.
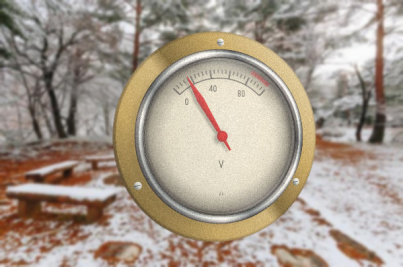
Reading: 16V
